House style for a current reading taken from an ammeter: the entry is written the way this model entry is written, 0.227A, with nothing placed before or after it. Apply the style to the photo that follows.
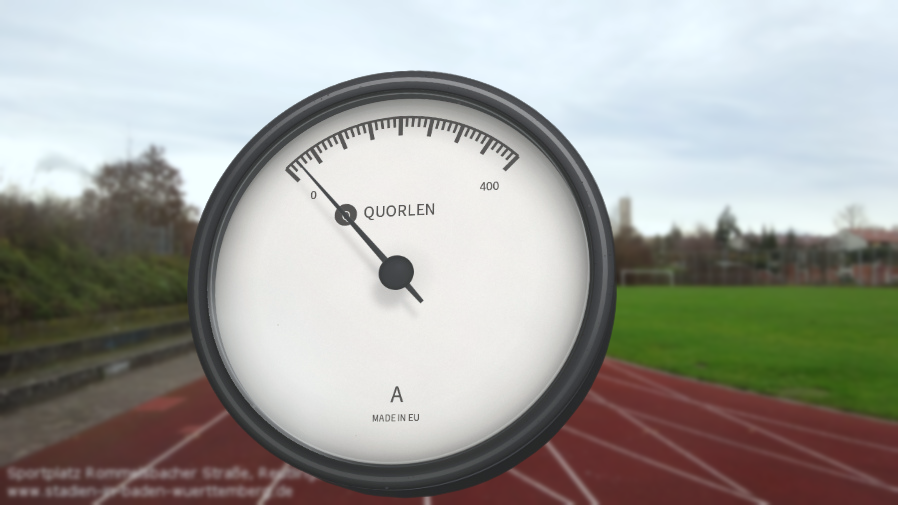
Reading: 20A
